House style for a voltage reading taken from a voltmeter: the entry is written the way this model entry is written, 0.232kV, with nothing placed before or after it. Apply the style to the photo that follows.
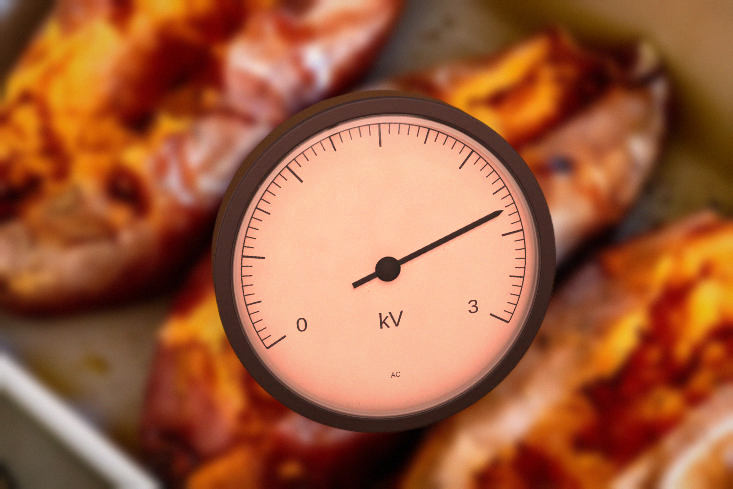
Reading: 2.35kV
